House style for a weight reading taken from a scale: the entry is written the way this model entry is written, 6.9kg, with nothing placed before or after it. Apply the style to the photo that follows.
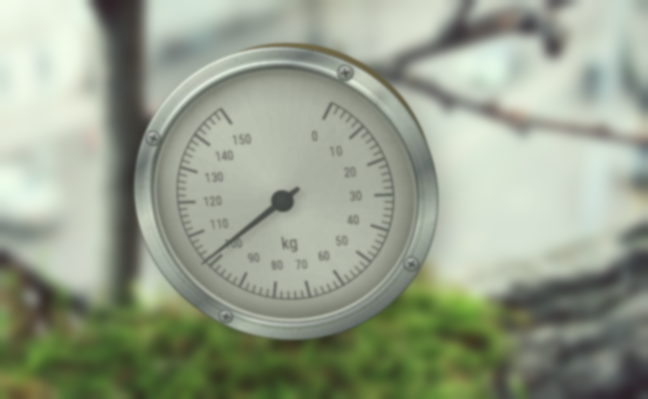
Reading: 102kg
